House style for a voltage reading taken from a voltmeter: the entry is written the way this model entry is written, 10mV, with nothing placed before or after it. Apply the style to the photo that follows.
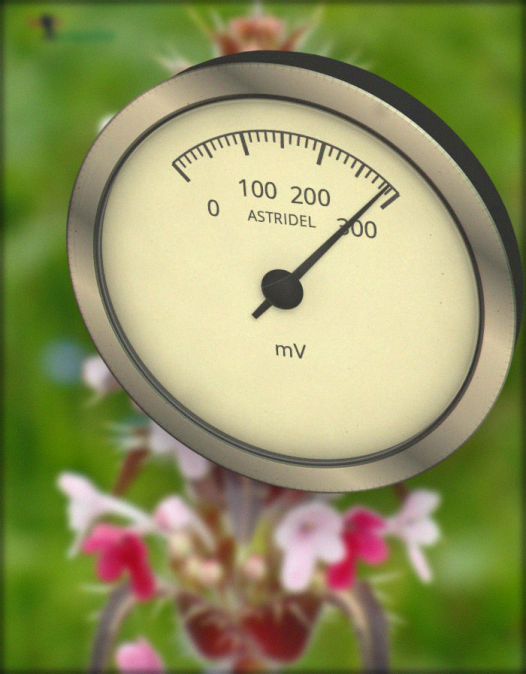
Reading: 285mV
